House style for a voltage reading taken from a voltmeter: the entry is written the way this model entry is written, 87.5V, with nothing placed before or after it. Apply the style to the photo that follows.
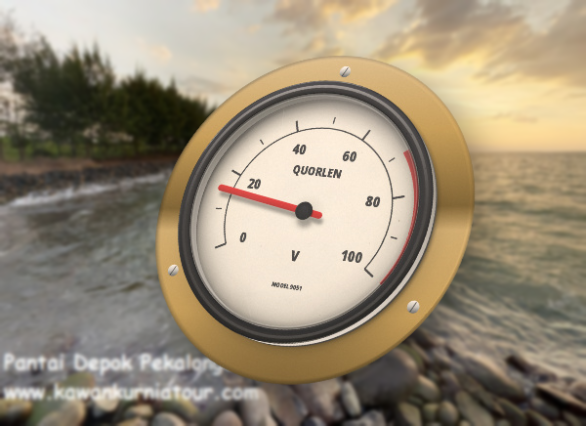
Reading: 15V
